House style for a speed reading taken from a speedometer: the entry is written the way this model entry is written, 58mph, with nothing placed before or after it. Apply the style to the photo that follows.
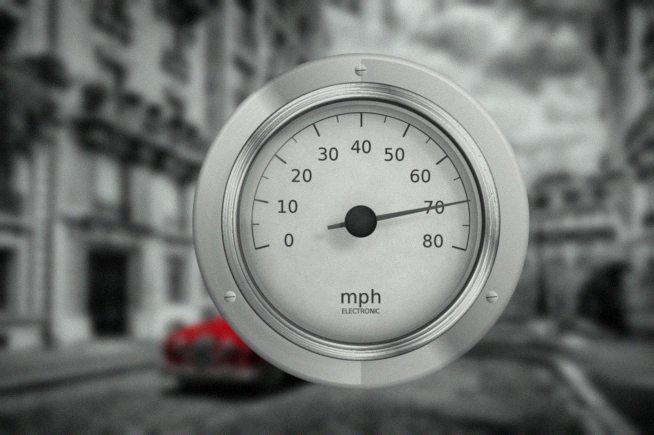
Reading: 70mph
